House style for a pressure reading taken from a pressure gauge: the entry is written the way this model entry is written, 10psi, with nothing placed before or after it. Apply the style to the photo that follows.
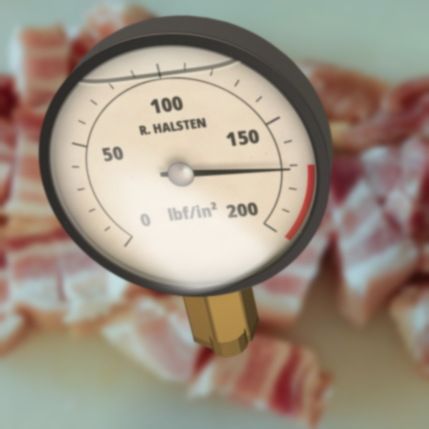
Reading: 170psi
